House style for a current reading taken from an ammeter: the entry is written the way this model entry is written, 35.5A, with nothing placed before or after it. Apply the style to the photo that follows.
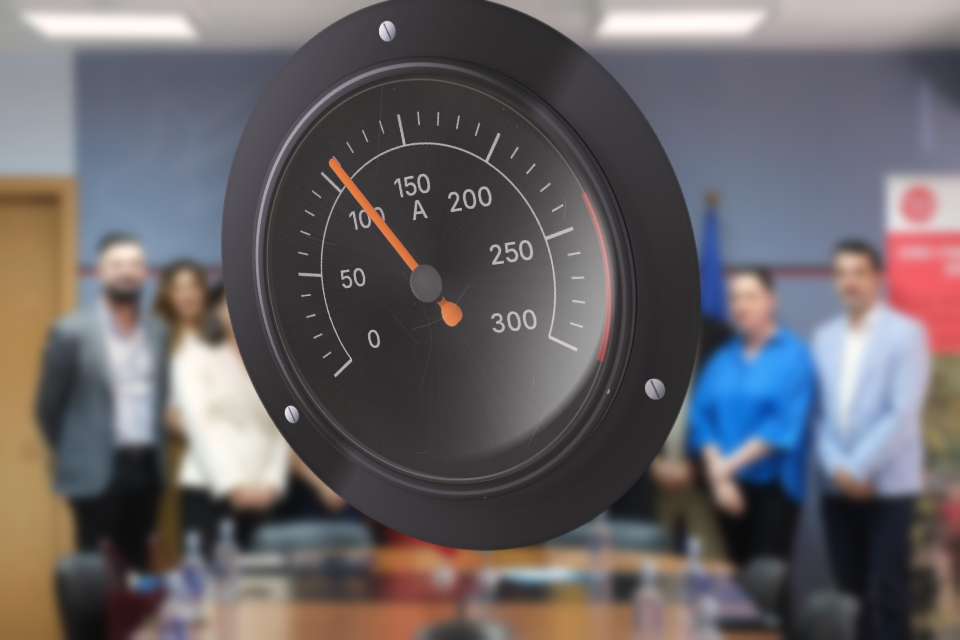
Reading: 110A
